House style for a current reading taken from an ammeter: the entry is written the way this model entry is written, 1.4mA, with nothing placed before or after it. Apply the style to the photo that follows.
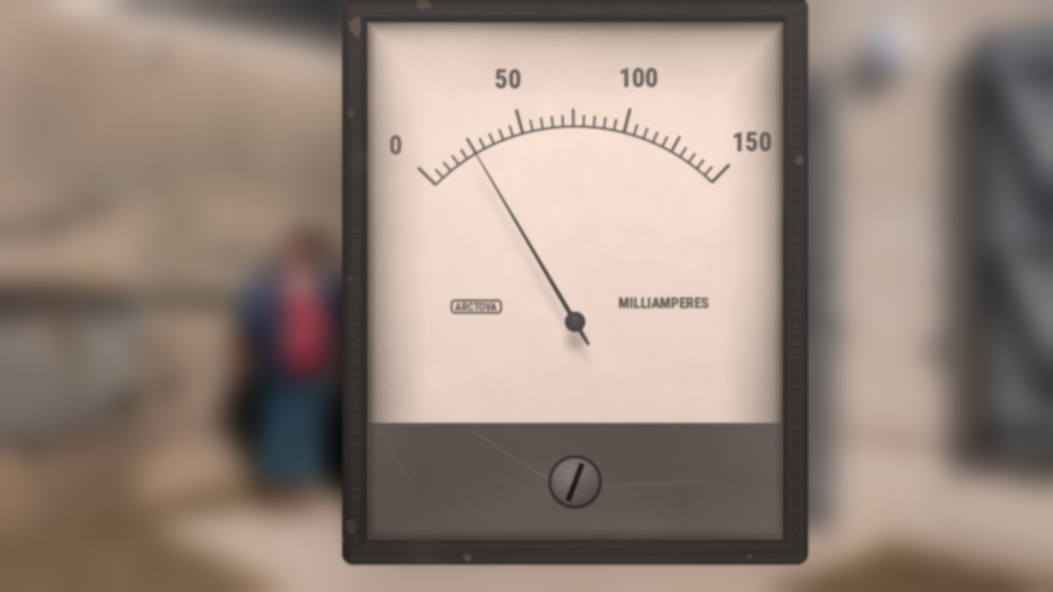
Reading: 25mA
